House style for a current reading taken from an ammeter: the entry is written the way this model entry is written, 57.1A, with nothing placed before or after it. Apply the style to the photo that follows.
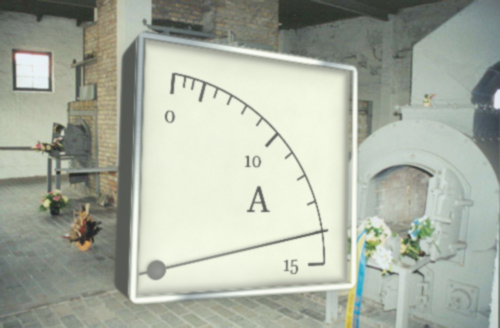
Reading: 14A
